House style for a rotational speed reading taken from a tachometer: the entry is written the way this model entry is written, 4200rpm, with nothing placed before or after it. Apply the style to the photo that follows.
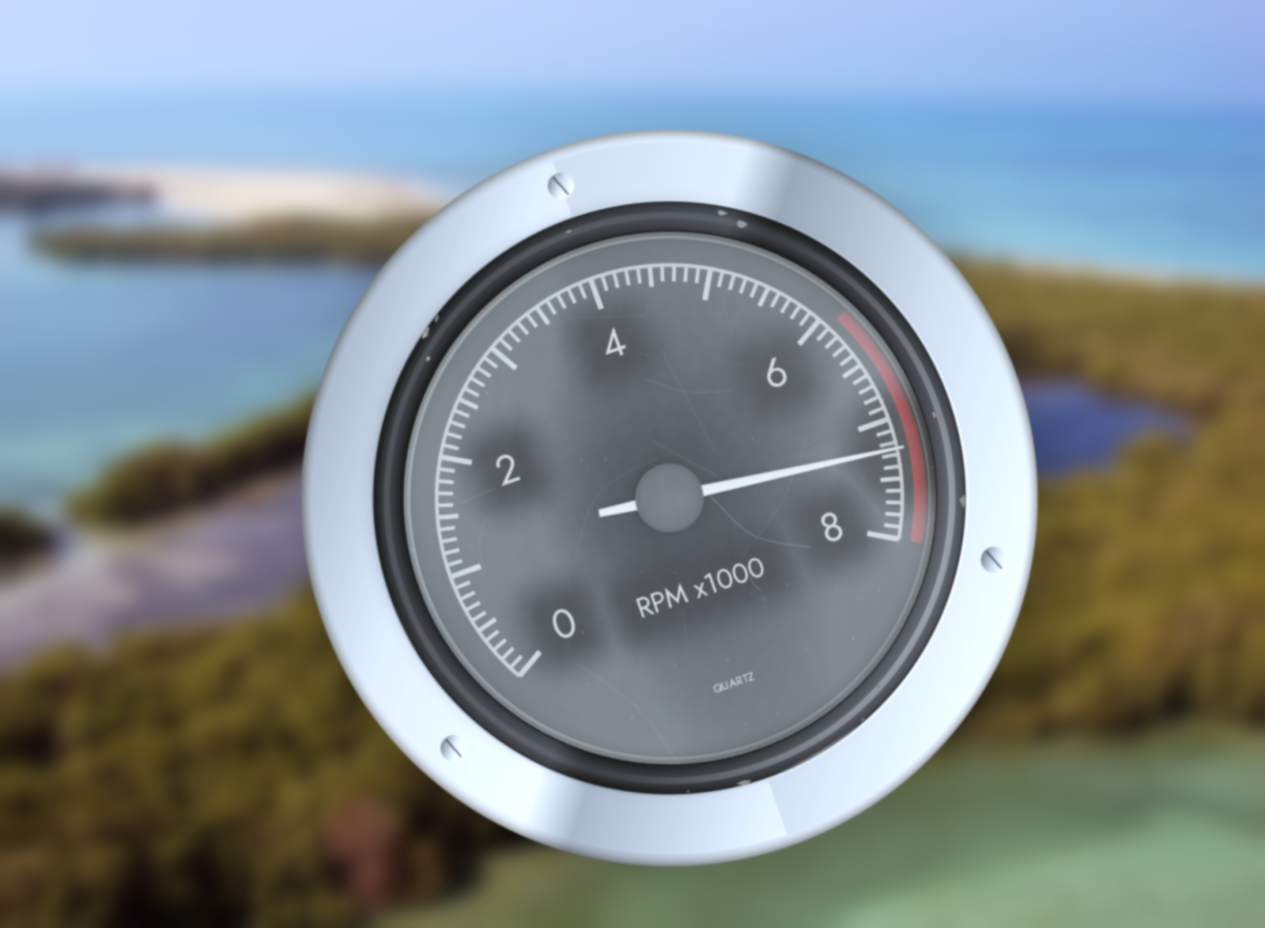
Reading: 7250rpm
